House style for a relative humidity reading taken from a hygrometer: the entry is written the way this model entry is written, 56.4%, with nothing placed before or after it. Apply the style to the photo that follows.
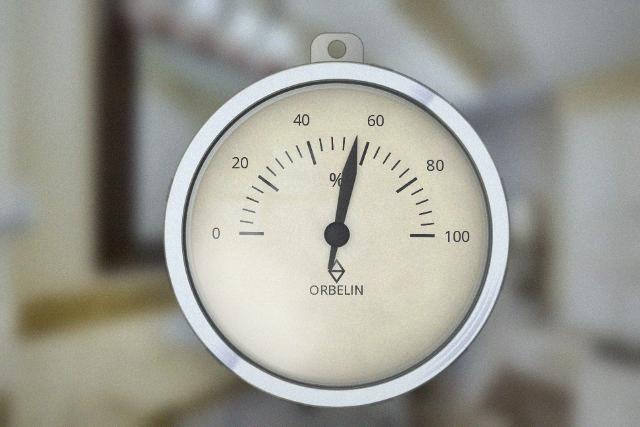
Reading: 56%
